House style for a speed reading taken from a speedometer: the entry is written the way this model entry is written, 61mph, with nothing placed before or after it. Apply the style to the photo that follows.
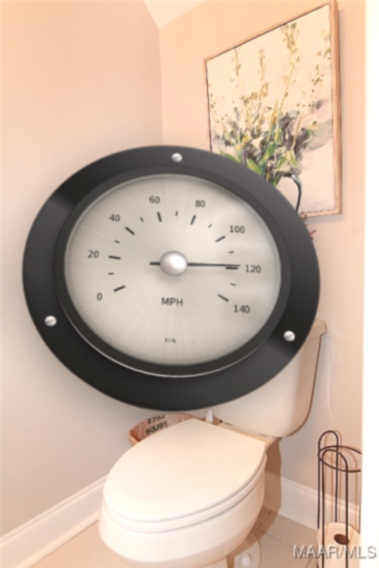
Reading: 120mph
